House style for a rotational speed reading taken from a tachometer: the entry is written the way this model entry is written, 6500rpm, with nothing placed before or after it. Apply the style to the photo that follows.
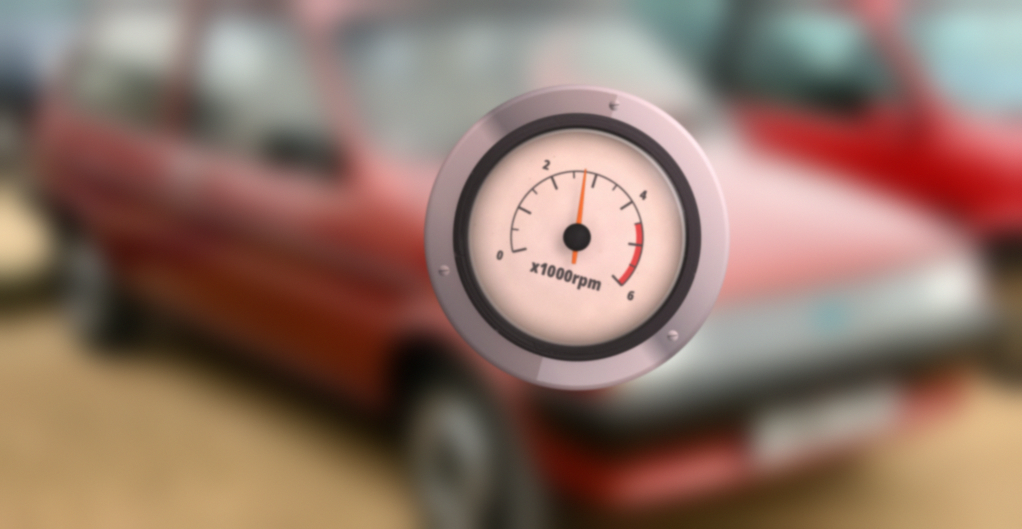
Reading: 2750rpm
